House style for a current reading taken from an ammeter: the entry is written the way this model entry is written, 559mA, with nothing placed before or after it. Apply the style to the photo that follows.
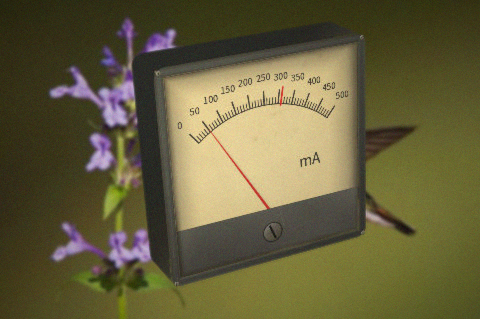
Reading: 50mA
